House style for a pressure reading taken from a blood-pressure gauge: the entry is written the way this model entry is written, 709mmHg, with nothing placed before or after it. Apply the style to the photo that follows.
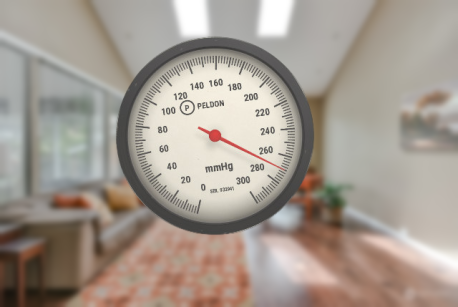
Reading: 270mmHg
